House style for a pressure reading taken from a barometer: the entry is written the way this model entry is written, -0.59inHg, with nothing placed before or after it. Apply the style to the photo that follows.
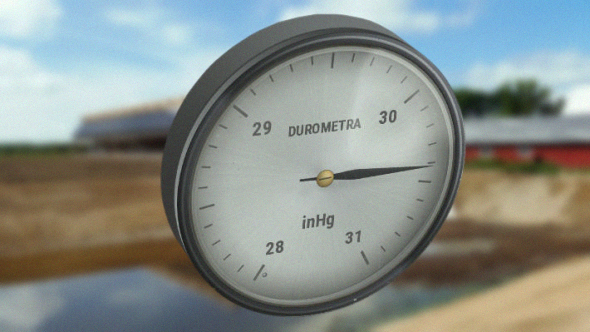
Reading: 30.4inHg
